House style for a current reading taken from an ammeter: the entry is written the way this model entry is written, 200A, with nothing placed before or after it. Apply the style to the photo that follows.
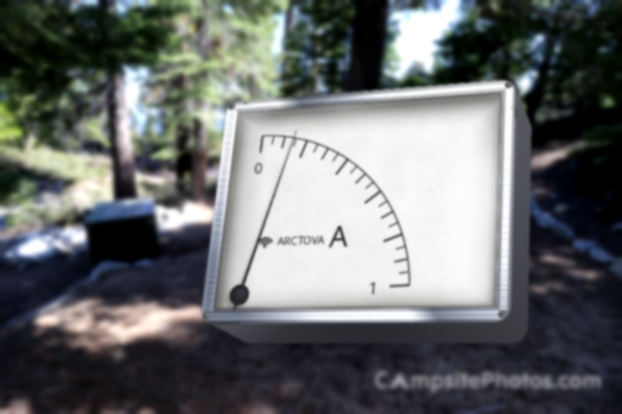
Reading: 0.15A
